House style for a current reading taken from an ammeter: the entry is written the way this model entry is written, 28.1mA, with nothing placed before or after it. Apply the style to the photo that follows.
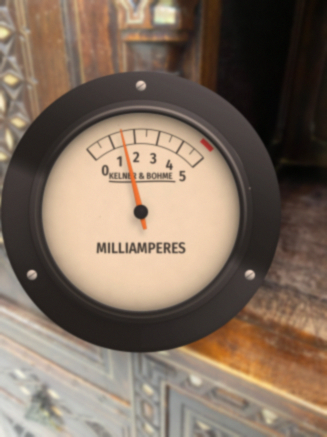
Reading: 1.5mA
